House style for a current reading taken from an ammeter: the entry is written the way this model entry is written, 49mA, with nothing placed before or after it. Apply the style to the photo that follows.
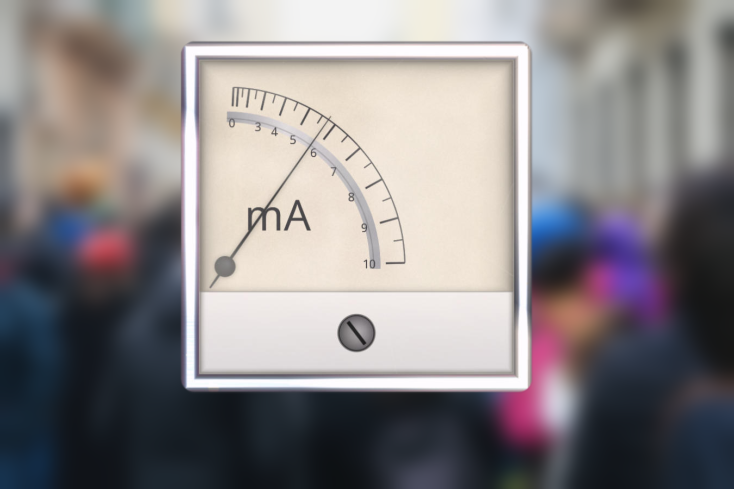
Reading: 5.75mA
